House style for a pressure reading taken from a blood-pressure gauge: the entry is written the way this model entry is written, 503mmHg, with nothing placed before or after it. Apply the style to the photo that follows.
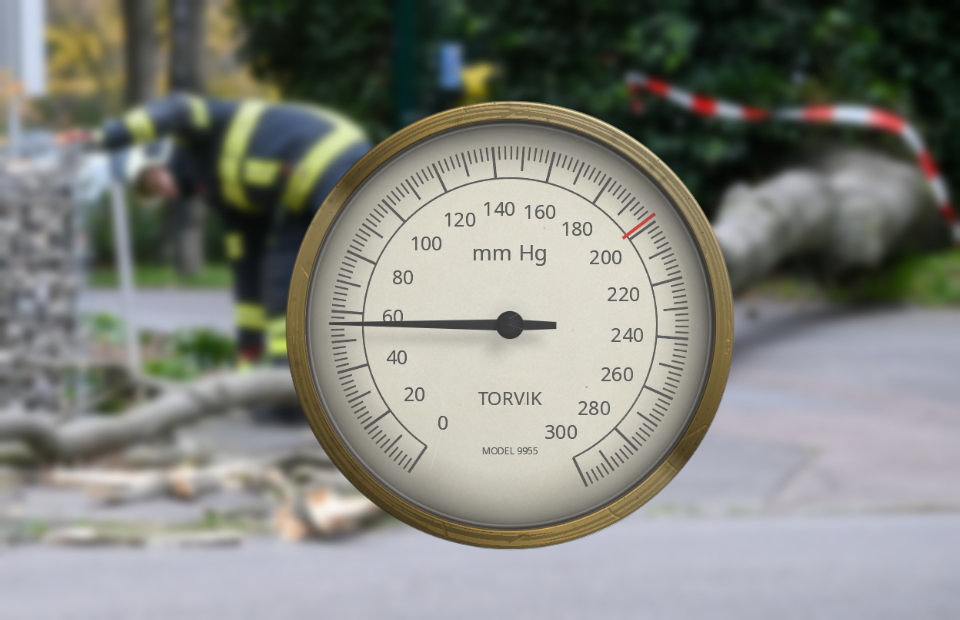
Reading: 56mmHg
